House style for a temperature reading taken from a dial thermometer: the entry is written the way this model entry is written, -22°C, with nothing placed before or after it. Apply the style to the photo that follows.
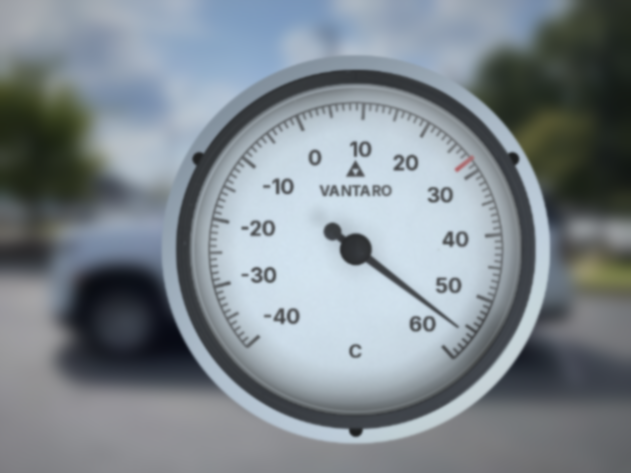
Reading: 56°C
